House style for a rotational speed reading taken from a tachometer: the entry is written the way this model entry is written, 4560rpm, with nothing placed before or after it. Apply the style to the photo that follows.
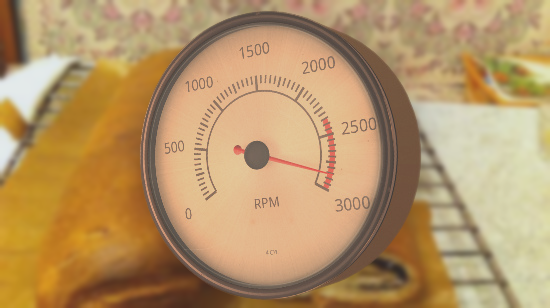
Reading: 2850rpm
